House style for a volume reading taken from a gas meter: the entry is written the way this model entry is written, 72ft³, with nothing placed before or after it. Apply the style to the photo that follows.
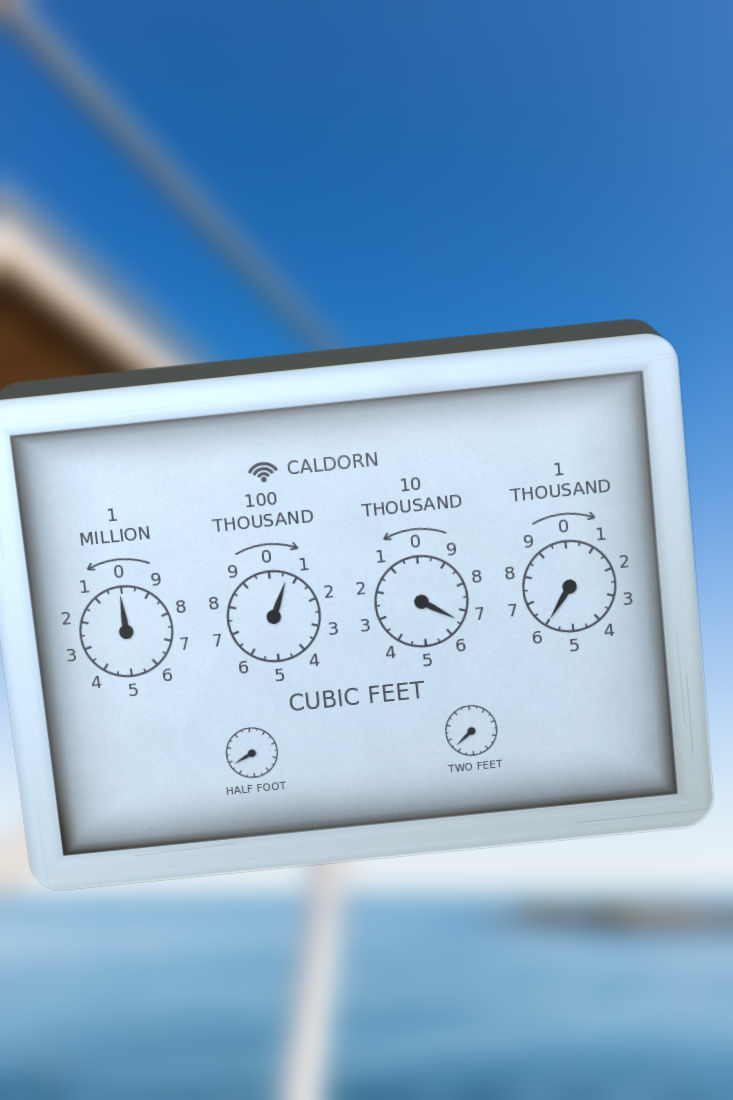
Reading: 6600ft³
